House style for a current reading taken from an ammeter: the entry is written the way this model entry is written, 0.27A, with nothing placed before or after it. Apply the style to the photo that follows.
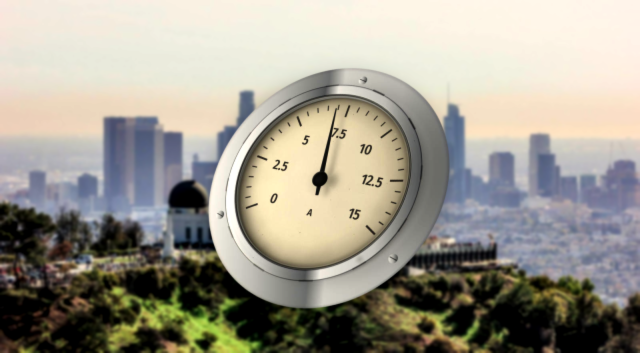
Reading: 7A
